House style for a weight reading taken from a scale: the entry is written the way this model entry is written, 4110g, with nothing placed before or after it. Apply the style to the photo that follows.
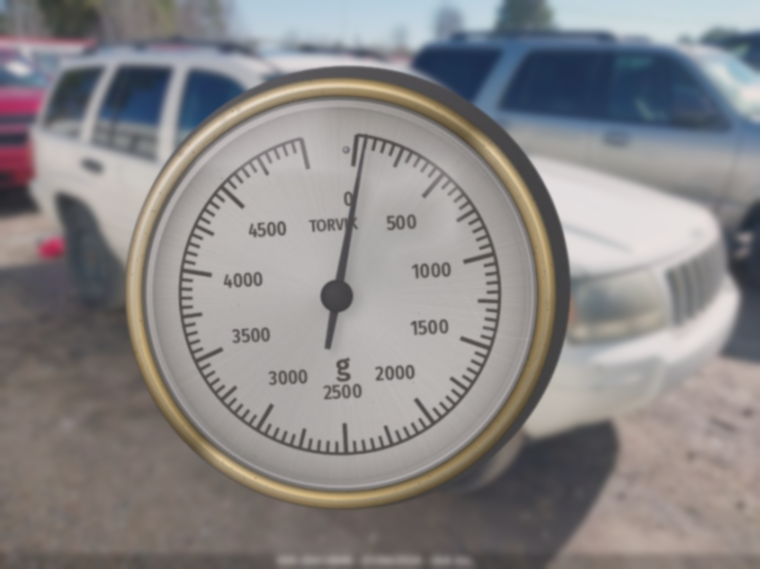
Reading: 50g
